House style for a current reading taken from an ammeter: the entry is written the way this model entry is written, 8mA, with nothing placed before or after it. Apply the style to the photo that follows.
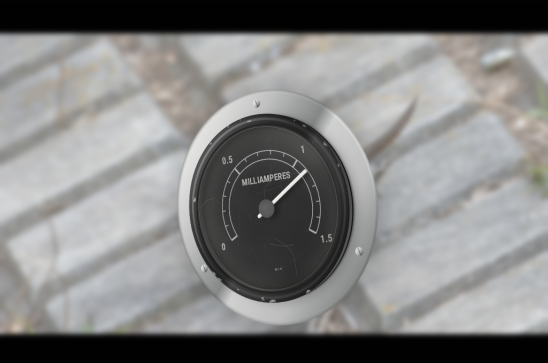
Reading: 1.1mA
